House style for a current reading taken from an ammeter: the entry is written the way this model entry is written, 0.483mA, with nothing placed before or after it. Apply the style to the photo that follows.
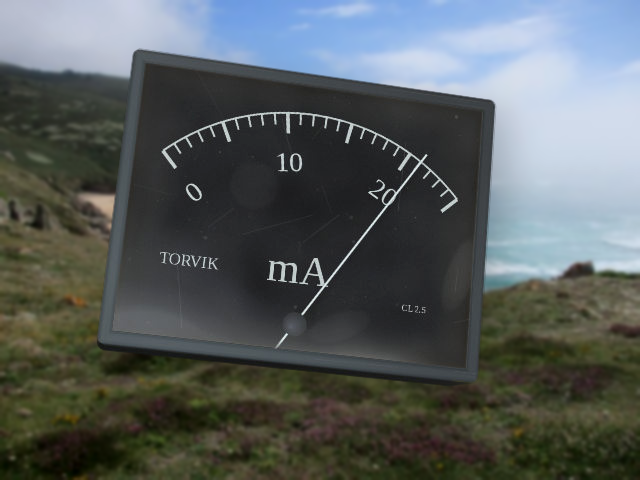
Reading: 21mA
